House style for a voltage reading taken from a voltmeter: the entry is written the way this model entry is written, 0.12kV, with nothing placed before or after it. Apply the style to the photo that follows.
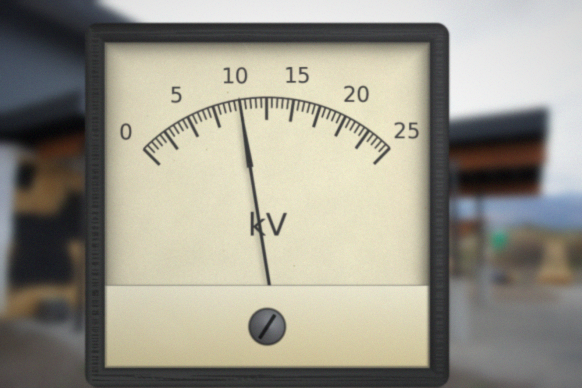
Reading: 10kV
